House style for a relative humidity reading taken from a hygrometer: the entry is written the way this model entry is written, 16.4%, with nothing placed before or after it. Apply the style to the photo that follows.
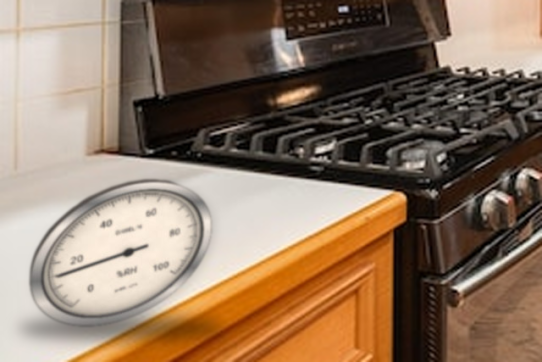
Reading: 15%
